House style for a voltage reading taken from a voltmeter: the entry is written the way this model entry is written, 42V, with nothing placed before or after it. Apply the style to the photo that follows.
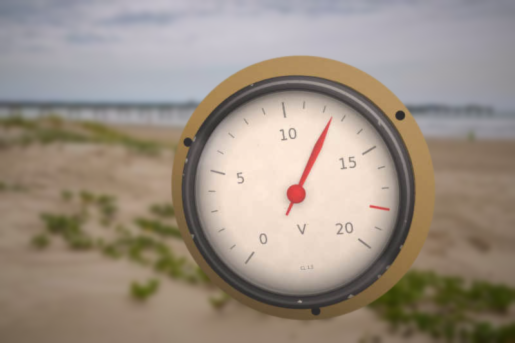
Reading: 12.5V
